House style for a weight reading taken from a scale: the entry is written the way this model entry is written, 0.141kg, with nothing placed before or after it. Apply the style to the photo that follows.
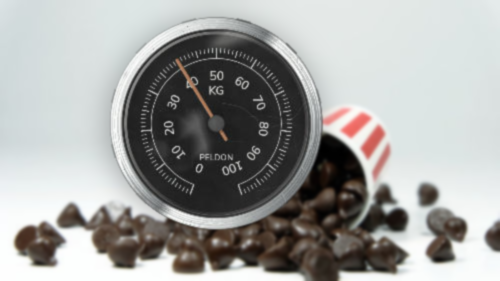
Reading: 40kg
